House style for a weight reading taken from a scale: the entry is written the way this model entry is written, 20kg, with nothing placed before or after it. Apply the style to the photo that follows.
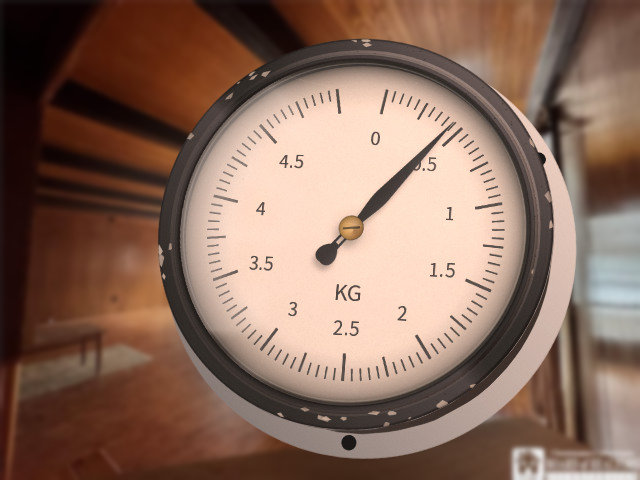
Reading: 0.45kg
